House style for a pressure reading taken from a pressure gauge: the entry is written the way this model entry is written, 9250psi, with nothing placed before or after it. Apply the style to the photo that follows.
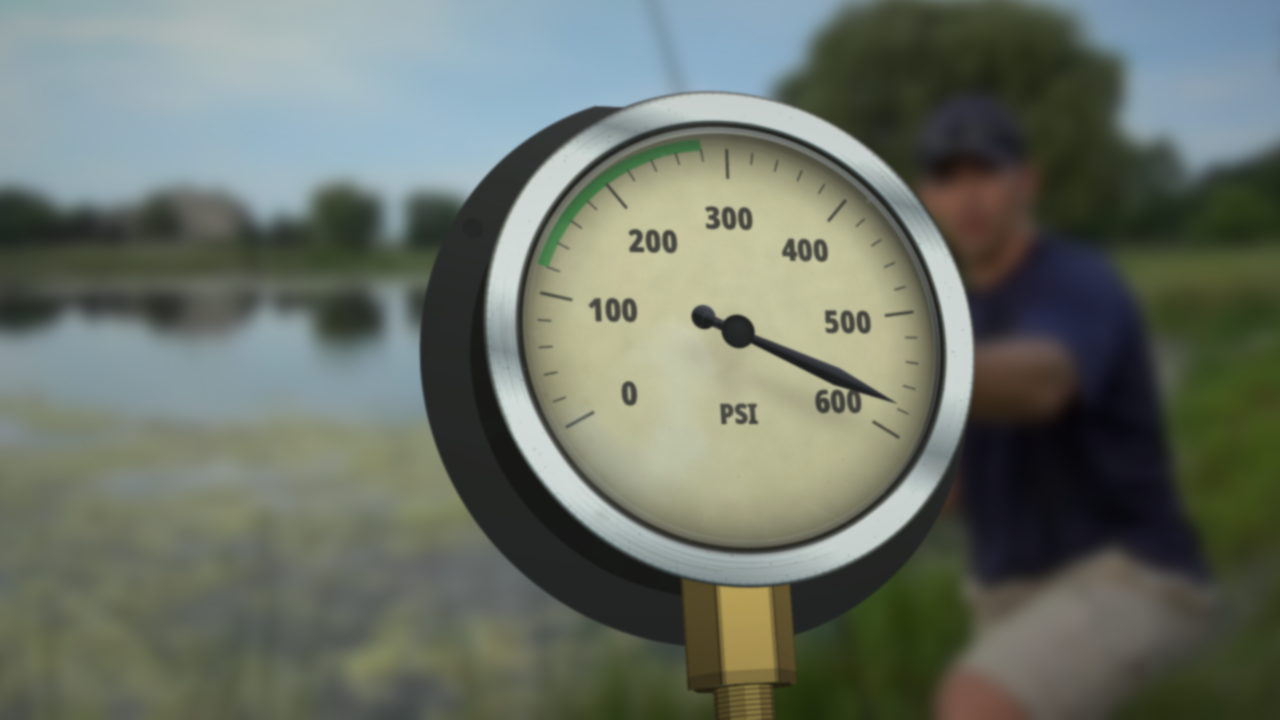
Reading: 580psi
